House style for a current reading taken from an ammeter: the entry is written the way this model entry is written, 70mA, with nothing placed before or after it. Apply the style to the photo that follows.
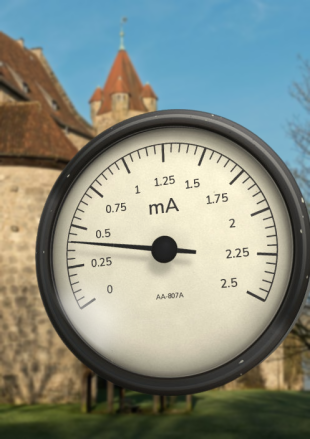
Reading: 0.4mA
